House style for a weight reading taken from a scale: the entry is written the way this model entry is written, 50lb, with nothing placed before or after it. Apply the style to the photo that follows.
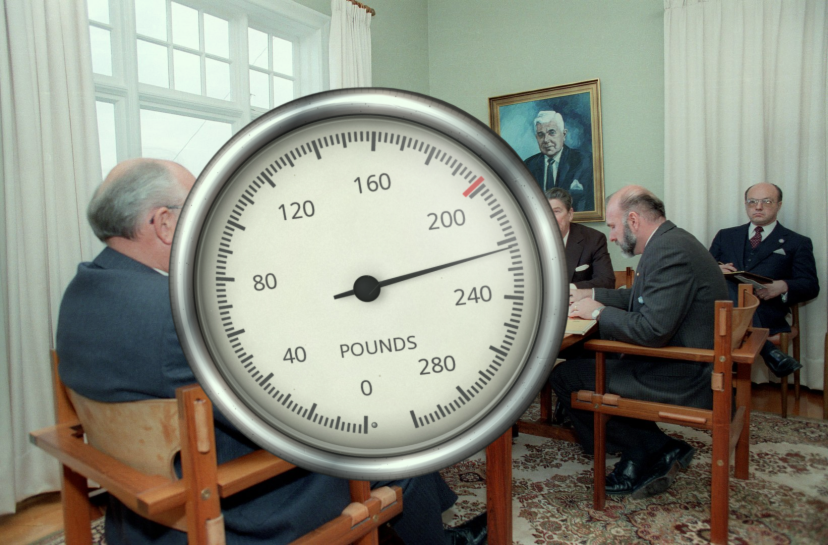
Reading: 222lb
